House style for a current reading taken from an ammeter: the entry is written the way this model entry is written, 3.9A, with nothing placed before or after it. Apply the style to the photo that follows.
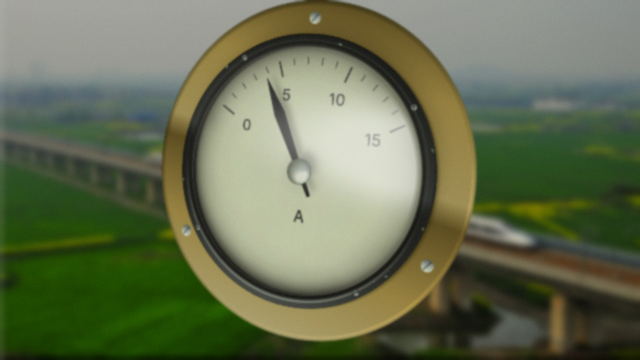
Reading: 4A
